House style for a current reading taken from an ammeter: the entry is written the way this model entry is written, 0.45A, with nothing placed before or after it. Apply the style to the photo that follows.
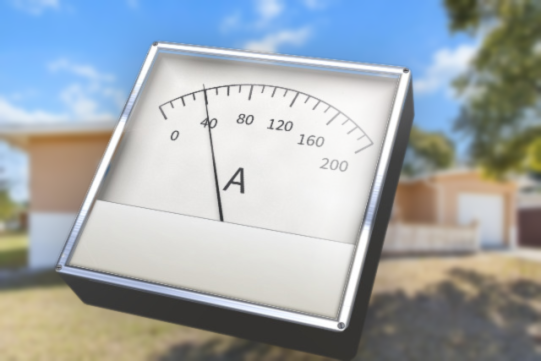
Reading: 40A
